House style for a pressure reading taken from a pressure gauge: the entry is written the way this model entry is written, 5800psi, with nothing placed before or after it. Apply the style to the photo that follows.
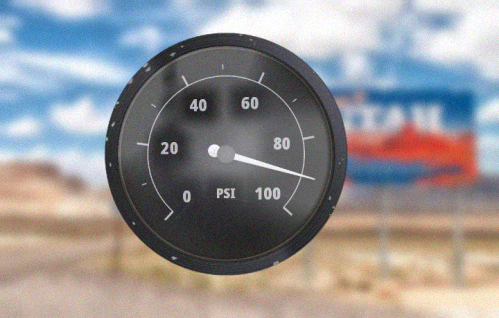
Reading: 90psi
